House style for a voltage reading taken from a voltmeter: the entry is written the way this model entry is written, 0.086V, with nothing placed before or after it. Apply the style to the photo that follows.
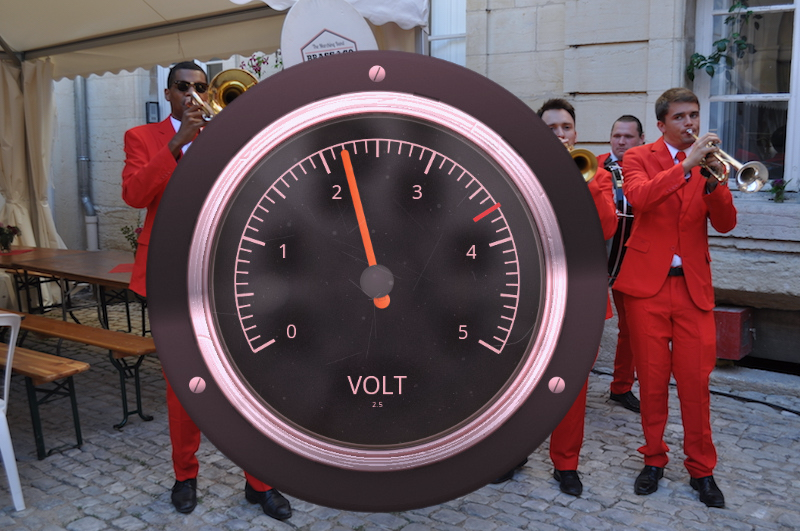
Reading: 2.2V
